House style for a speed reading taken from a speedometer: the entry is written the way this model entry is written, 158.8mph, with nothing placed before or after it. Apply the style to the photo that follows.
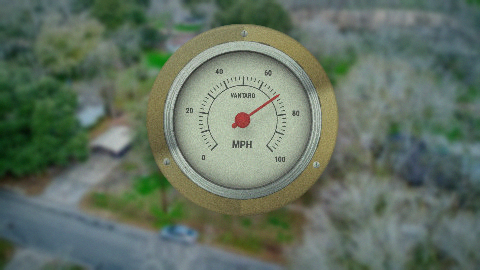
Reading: 70mph
